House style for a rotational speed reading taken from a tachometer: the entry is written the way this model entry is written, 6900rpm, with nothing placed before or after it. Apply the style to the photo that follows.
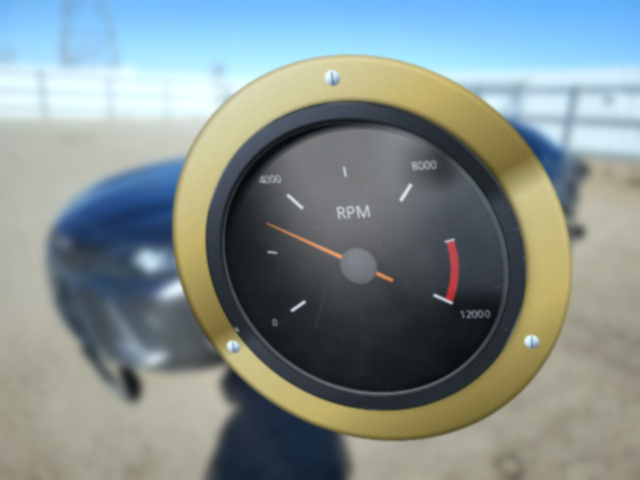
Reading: 3000rpm
